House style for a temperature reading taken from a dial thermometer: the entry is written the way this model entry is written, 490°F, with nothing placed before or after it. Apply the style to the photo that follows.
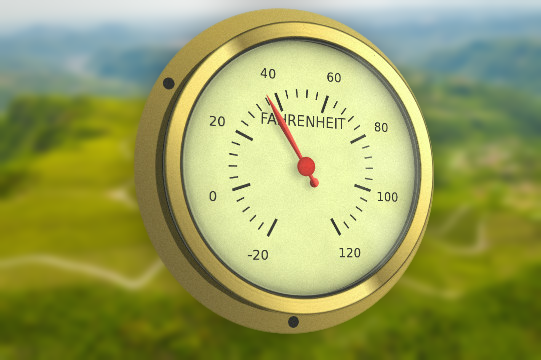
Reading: 36°F
